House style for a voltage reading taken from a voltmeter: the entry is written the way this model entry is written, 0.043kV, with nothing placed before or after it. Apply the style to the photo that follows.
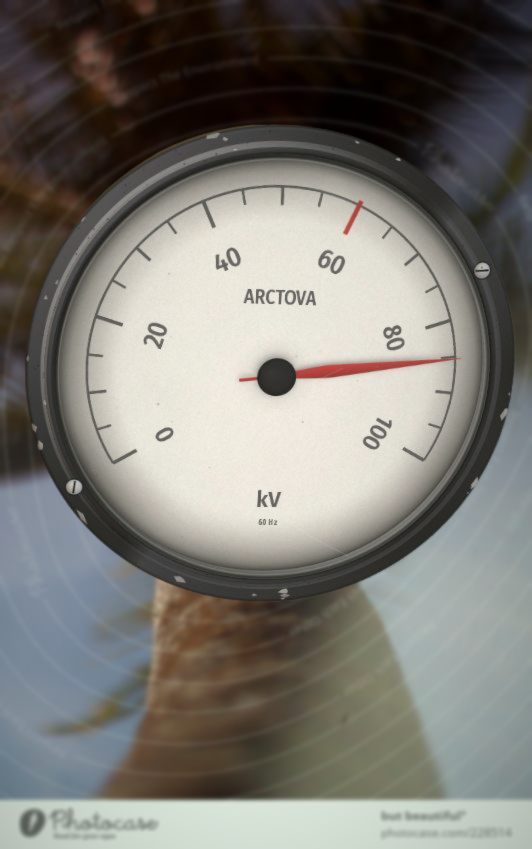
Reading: 85kV
